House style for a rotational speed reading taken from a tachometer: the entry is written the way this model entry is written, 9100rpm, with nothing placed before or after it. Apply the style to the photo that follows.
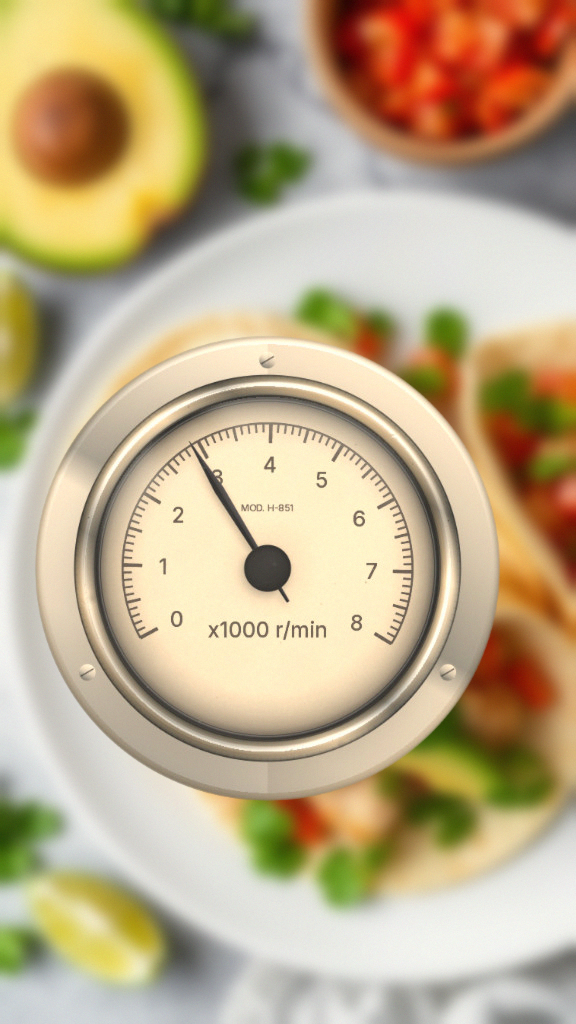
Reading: 2900rpm
